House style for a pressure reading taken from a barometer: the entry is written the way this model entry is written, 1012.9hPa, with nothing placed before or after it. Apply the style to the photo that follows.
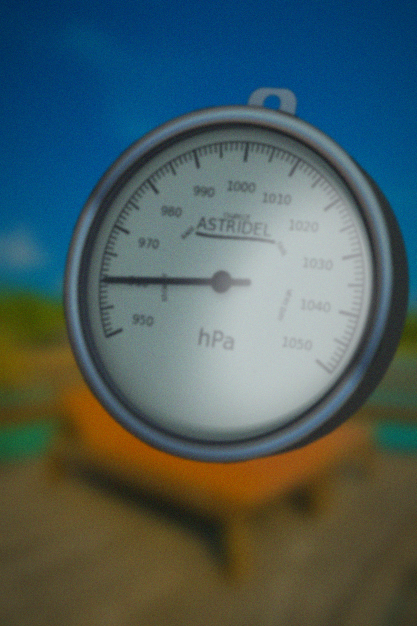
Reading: 960hPa
